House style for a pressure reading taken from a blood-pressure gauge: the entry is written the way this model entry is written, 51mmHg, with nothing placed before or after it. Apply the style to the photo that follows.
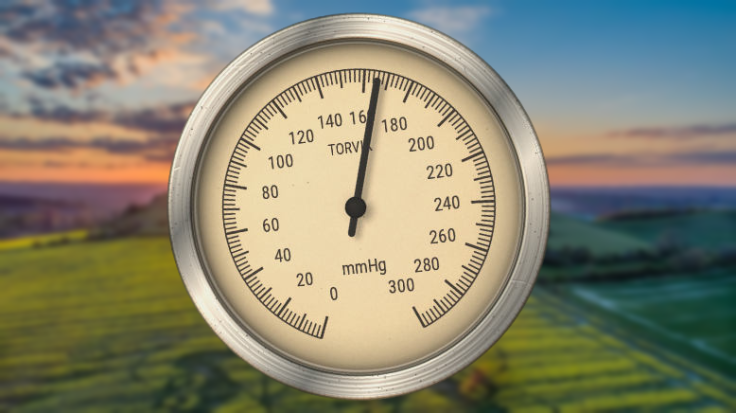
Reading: 166mmHg
